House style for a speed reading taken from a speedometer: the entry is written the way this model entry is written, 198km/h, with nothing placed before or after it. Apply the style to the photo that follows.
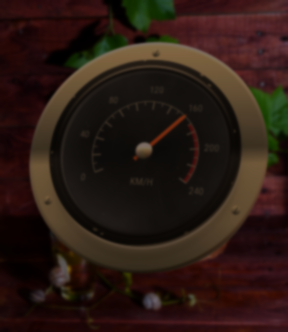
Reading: 160km/h
